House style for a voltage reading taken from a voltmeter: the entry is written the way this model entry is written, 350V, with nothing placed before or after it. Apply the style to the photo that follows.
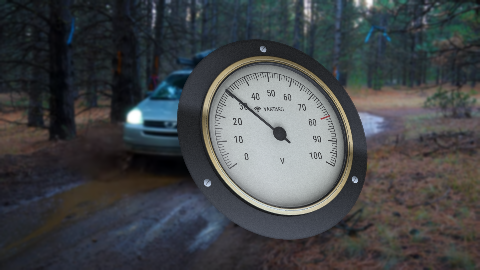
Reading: 30V
